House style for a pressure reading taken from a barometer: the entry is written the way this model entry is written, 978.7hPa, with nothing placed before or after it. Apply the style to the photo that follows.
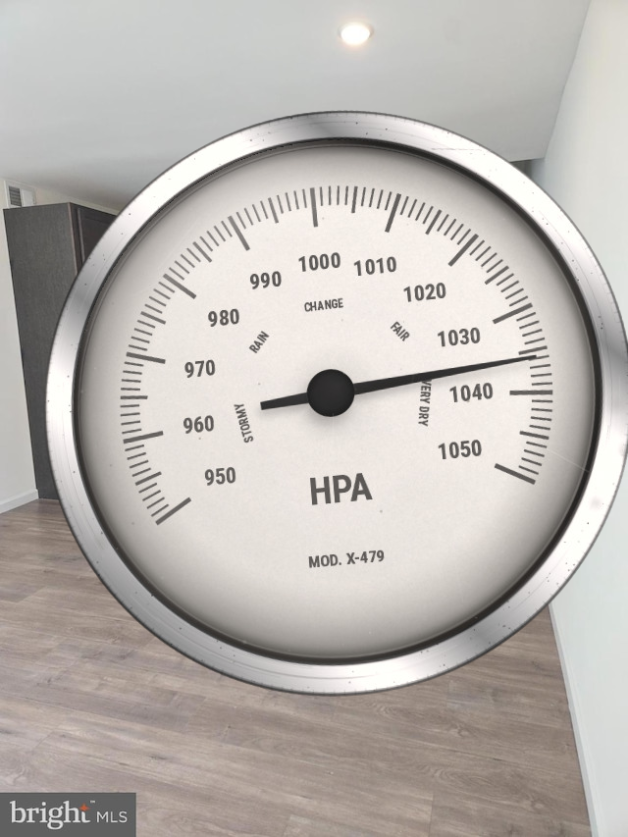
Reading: 1036hPa
